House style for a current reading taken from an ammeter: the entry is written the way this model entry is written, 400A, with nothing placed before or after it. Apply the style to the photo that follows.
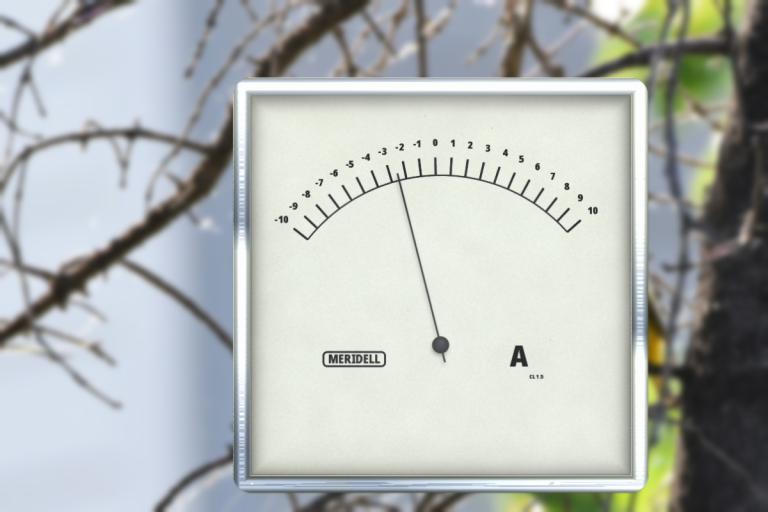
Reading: -2.5A
